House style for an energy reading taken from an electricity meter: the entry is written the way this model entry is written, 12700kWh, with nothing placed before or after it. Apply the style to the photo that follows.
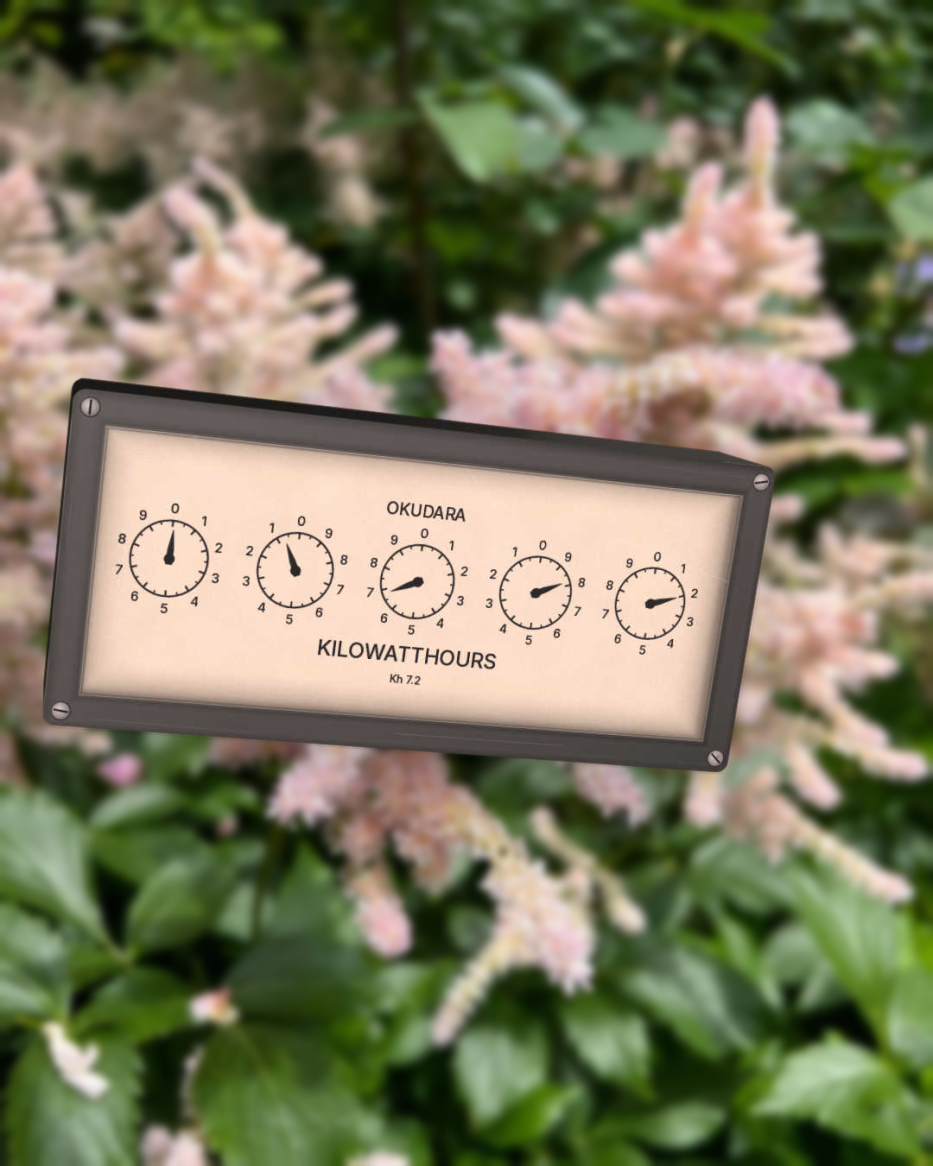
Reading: 682kWh
